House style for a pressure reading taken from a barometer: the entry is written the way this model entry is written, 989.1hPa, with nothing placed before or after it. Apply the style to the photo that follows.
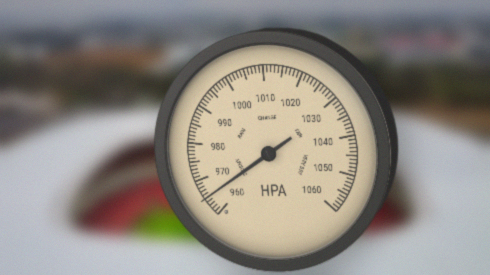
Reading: 965hPa
